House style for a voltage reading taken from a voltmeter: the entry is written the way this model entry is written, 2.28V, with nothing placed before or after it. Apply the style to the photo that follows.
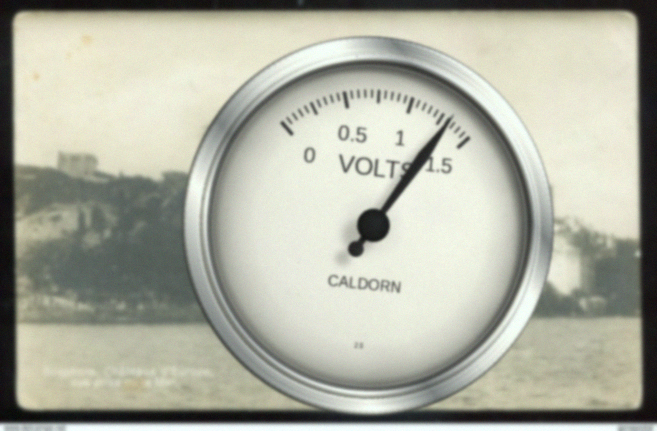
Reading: 1.3V
